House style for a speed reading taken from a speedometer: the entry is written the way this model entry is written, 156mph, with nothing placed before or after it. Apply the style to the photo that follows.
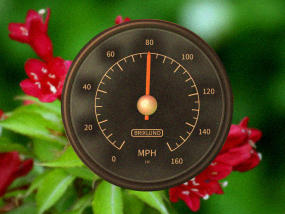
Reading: 80mph
